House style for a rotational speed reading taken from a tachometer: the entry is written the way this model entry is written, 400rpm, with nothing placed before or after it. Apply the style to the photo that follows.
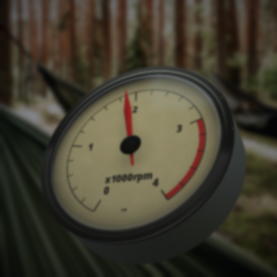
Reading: 1900rpm
